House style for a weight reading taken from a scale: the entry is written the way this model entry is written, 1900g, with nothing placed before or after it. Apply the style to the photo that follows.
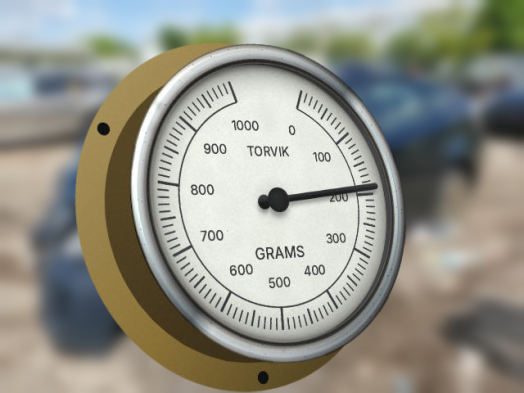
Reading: 190g
